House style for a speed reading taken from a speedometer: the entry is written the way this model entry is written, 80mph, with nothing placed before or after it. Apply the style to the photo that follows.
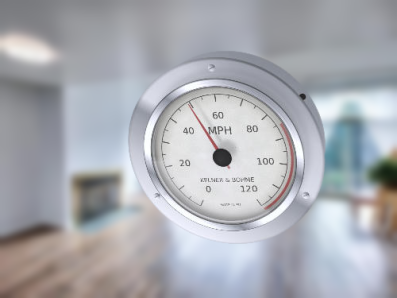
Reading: 50mph
